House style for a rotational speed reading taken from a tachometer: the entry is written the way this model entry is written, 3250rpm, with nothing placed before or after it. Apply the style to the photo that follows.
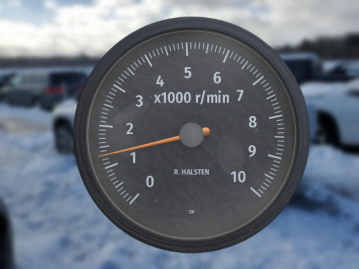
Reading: 1300rpm
